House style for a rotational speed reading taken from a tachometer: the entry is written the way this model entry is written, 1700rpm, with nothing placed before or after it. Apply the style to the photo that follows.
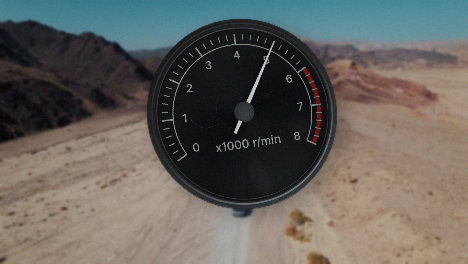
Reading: 5000rpm
